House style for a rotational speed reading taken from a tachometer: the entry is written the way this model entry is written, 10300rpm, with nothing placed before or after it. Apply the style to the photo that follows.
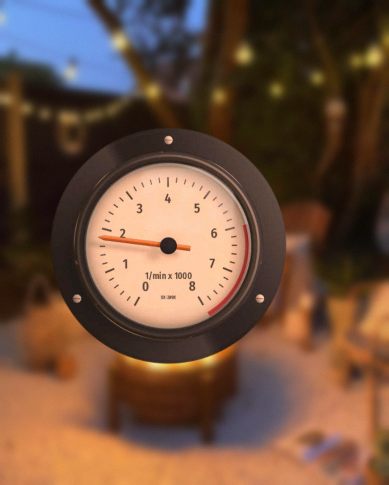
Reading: 1800rpm
